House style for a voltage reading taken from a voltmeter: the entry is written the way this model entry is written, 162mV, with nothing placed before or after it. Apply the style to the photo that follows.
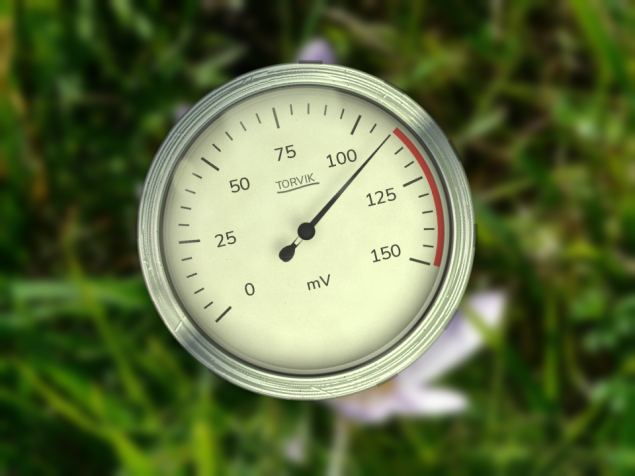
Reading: 110mV
